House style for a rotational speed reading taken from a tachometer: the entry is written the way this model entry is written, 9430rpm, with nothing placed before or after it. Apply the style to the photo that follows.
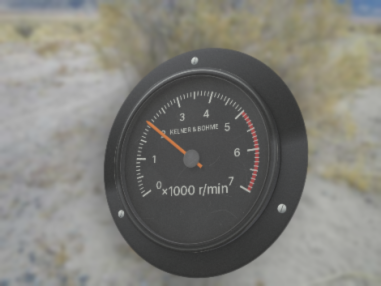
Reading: 2000rpm
